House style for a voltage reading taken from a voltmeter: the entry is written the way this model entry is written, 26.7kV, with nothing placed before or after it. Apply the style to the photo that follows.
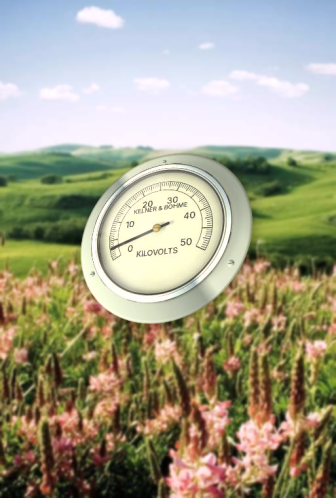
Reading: 2.5kV
